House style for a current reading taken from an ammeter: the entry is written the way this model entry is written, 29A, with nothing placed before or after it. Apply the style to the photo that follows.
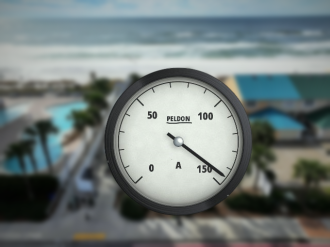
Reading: 145A
